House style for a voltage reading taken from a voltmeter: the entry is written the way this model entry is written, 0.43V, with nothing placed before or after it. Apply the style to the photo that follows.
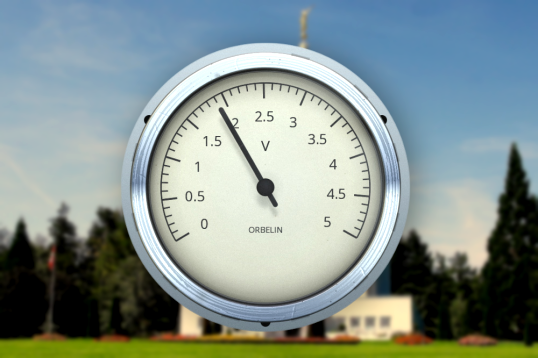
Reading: 1.9V
